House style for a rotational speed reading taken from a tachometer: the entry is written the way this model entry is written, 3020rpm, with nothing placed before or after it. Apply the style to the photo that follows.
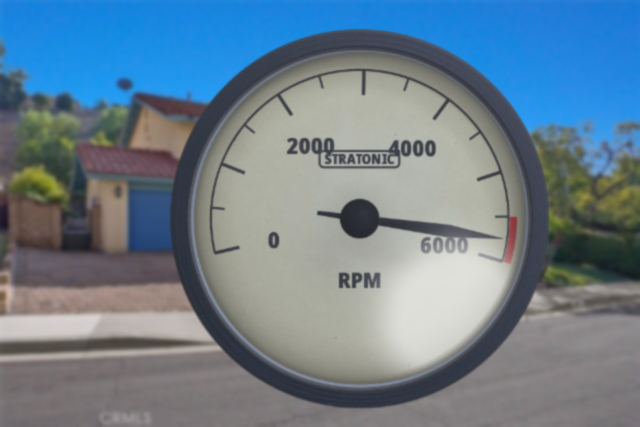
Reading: 5750rpm
